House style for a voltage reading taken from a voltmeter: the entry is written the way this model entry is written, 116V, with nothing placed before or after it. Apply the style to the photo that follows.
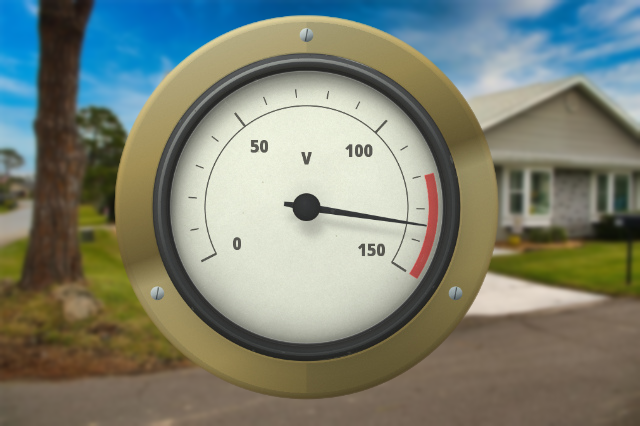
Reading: 135V
